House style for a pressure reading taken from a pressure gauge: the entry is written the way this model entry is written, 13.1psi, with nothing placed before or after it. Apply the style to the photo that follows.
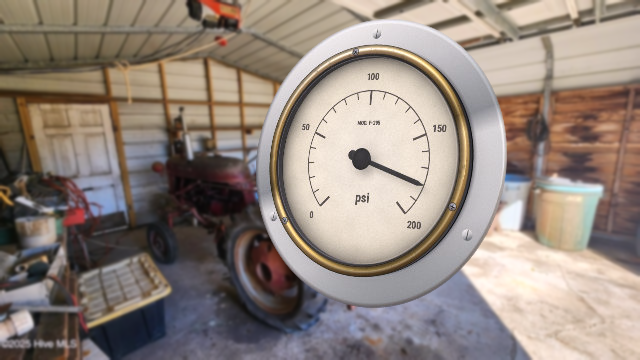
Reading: 180psi
